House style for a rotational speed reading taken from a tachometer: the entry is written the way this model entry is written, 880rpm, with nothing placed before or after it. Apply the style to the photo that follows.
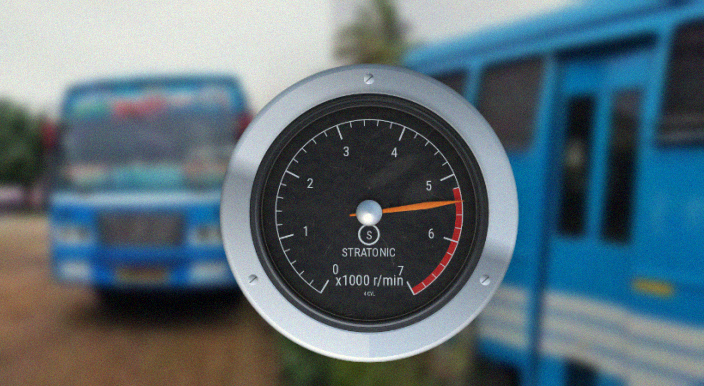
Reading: 5400rpm
